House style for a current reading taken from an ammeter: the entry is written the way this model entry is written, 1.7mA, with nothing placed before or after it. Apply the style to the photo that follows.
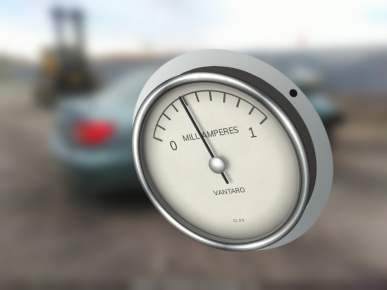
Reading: 0.4mA
